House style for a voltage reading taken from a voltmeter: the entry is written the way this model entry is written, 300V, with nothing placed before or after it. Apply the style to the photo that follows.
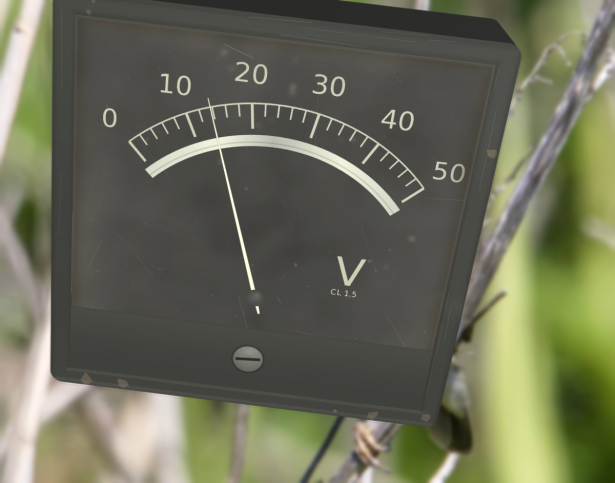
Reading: 14V
